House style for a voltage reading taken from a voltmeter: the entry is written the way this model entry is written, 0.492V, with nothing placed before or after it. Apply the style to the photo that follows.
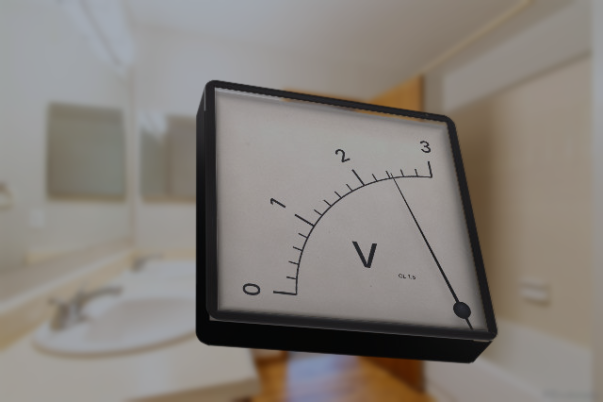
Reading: 2.4V
